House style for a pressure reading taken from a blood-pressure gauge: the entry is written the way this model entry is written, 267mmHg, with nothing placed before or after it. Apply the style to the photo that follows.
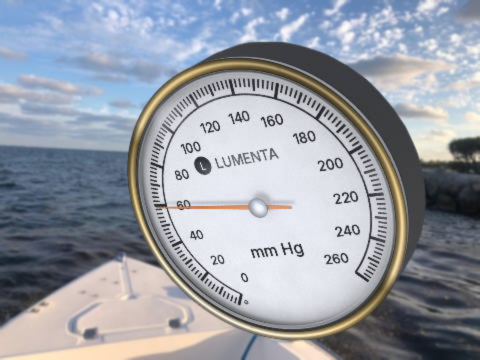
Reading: 60mmHg
